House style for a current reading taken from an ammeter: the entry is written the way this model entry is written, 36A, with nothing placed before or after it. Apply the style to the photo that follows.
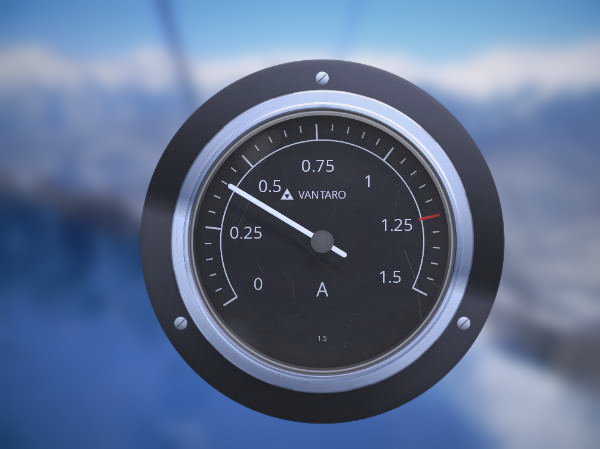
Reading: 0.4A
